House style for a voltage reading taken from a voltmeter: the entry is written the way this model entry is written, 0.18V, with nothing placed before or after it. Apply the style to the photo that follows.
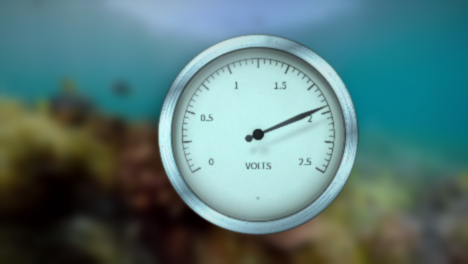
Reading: 1.95V
